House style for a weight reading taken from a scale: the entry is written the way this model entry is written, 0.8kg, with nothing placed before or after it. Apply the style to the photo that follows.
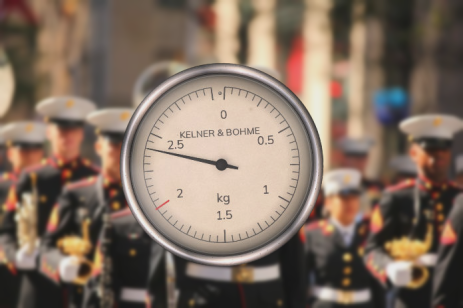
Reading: 2.4kg
